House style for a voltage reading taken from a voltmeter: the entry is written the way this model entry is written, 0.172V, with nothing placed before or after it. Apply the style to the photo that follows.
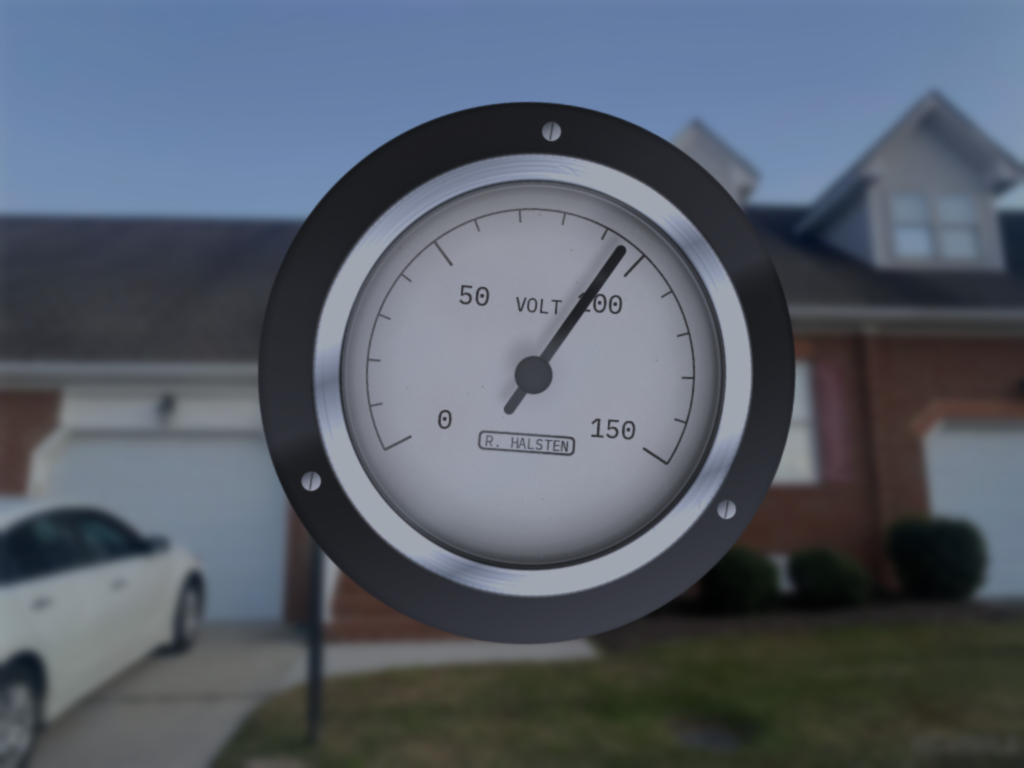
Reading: 95V
